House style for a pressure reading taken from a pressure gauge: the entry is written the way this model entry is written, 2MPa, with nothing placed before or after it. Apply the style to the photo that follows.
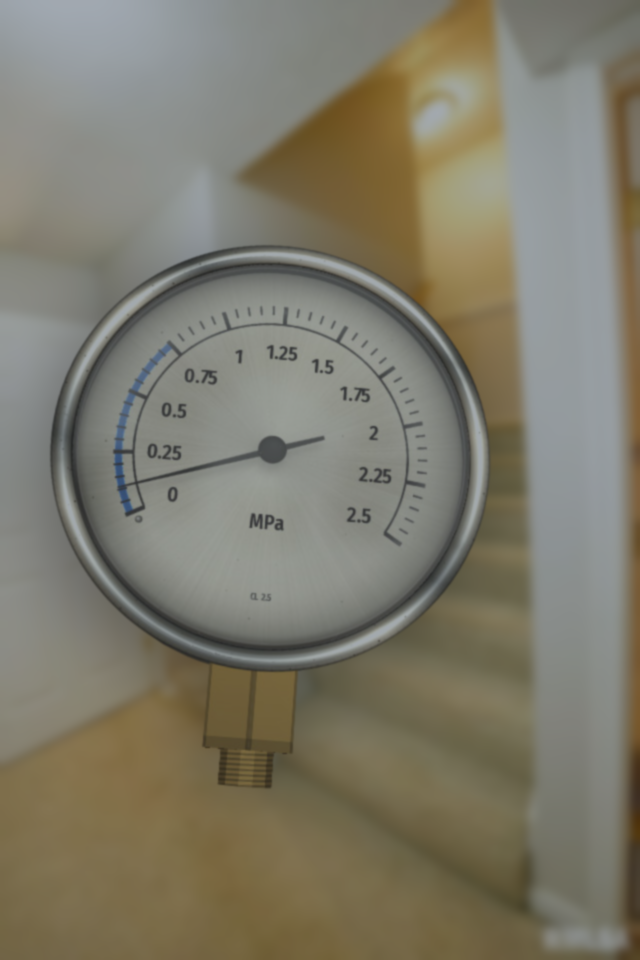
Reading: 0.1MPa
